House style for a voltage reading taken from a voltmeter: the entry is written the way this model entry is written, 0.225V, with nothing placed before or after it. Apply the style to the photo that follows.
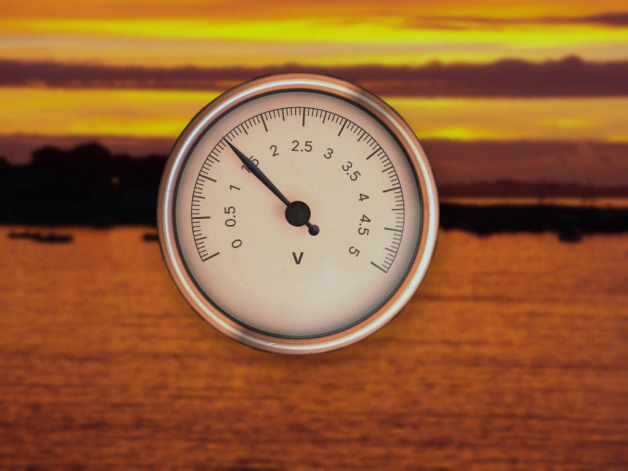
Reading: 1.5V
